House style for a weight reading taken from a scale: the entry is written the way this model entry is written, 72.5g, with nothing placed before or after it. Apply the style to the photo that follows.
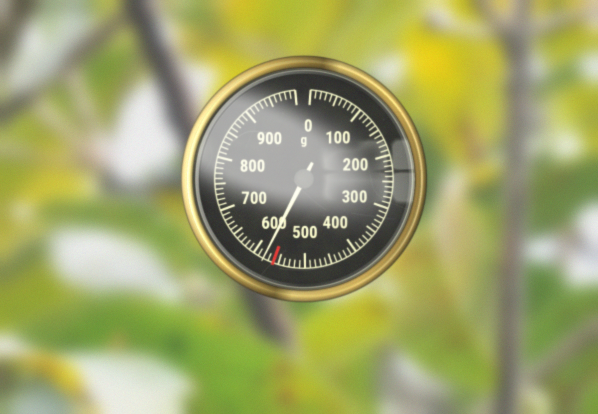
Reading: 580g
